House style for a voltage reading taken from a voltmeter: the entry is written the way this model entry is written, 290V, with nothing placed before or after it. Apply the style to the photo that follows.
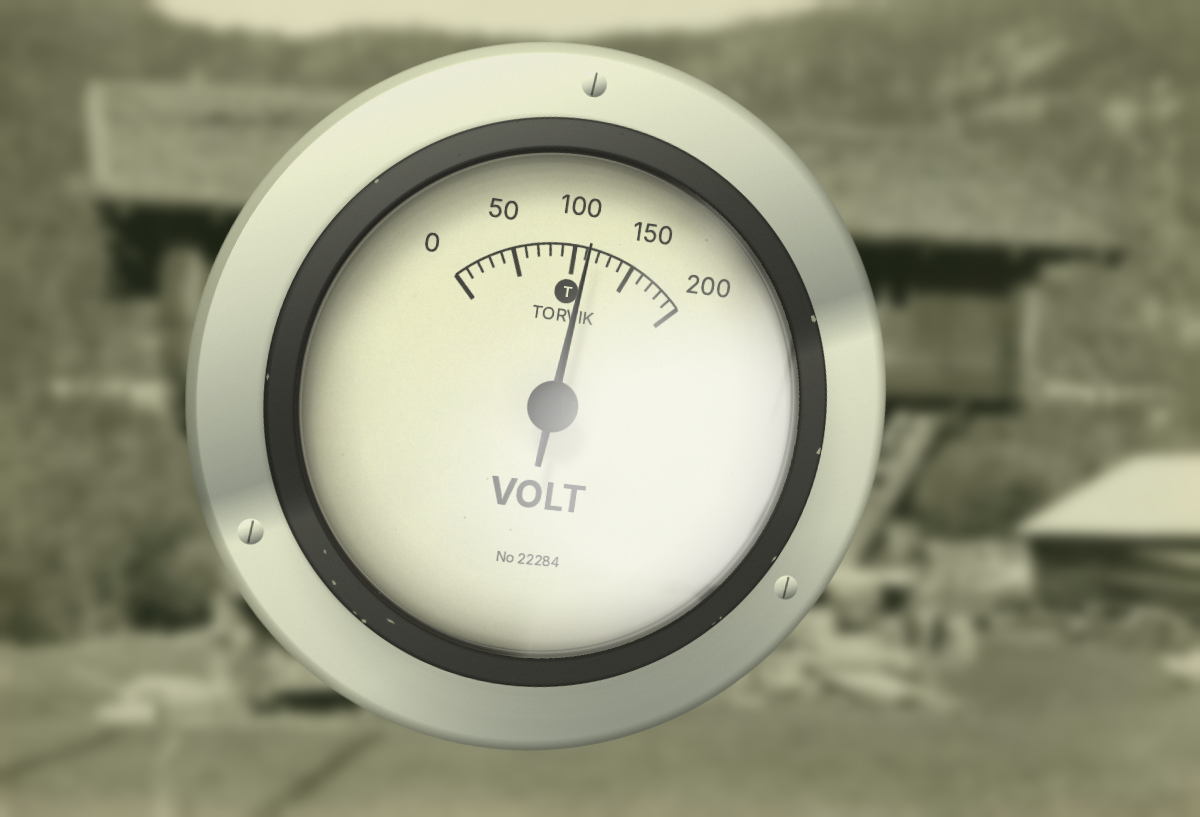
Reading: 110V
